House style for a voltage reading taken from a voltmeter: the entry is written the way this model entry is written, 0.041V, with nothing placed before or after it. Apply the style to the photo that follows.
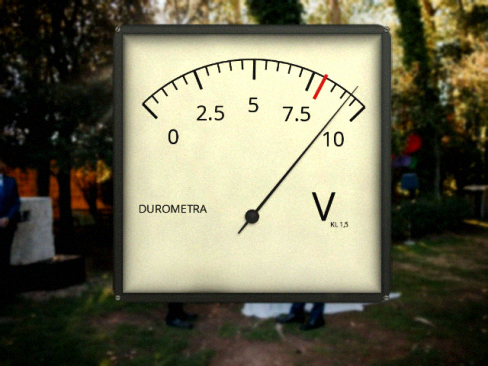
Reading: 9.25V
